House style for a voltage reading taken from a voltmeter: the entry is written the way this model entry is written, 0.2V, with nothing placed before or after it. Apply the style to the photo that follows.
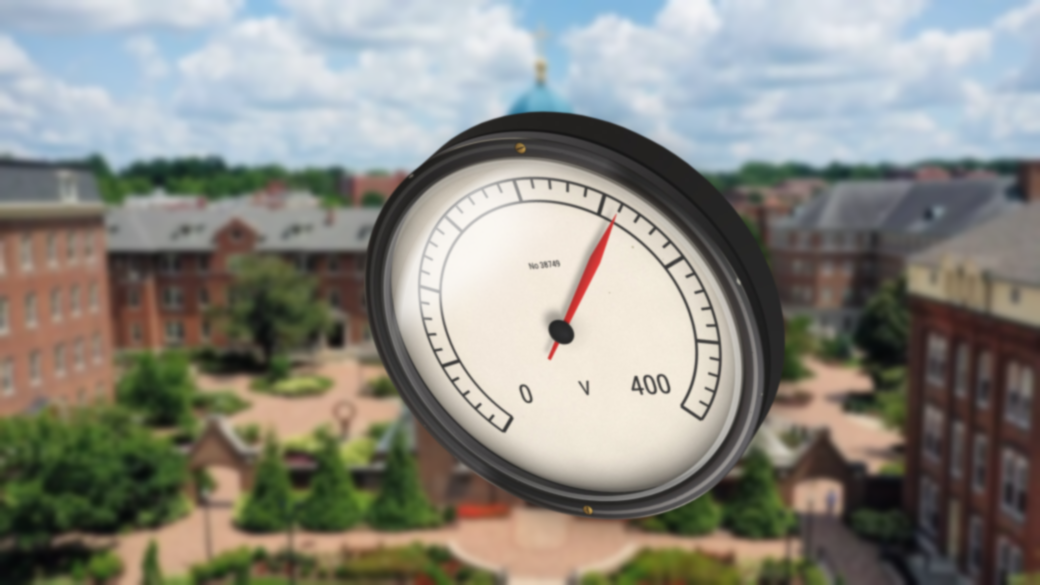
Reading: 260V
